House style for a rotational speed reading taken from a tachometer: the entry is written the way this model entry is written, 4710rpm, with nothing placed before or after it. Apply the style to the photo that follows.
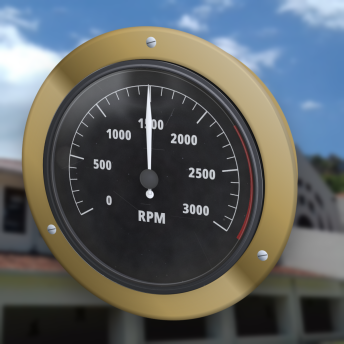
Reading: 1500rpm
